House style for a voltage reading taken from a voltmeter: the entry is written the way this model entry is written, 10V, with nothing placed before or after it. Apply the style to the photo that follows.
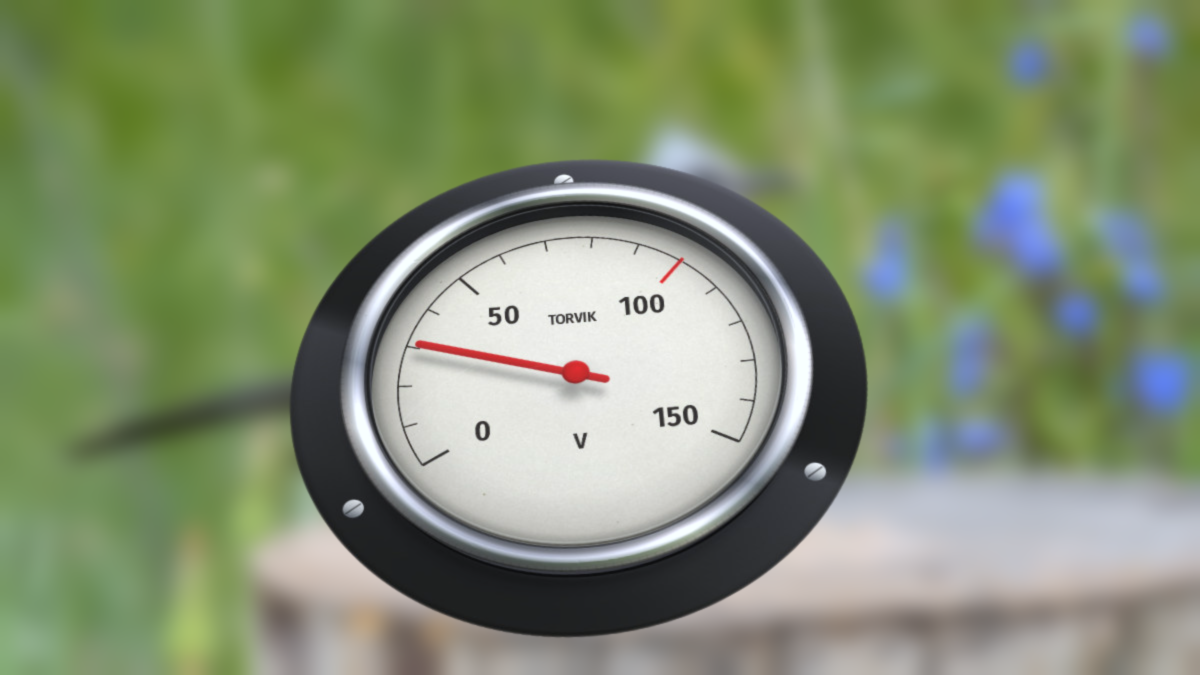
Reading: 30V
